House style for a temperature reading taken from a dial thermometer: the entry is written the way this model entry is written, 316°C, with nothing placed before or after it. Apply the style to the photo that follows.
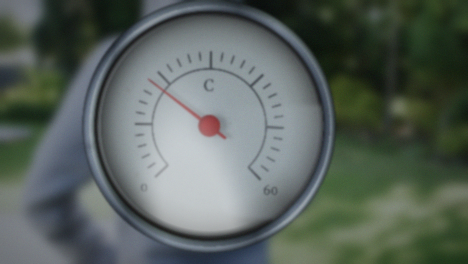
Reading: 18°C
